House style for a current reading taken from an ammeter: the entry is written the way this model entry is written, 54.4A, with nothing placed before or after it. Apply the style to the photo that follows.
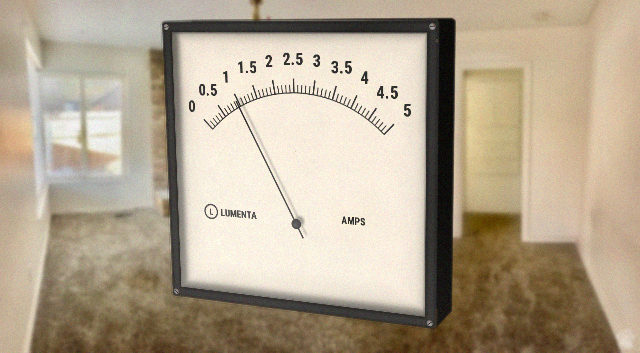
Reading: 1A
